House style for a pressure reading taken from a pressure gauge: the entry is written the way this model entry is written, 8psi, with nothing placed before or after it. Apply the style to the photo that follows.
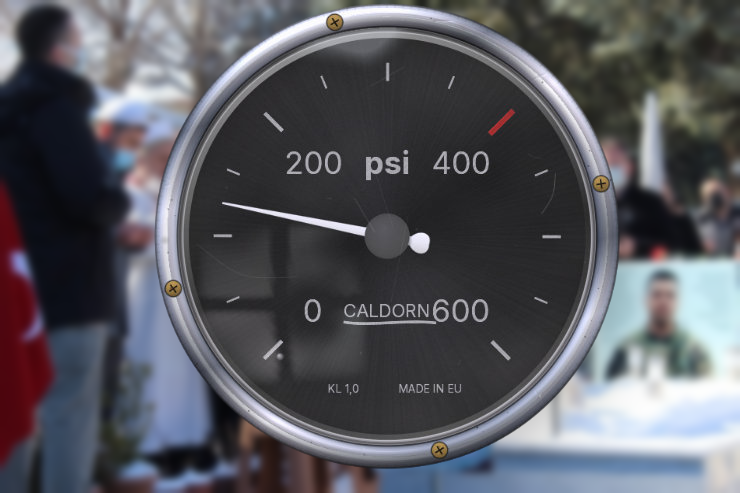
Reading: 125psi
